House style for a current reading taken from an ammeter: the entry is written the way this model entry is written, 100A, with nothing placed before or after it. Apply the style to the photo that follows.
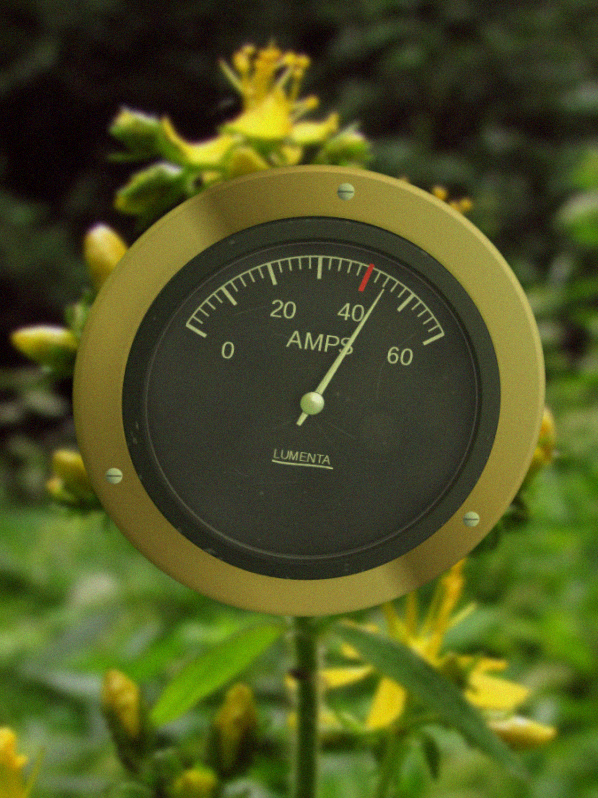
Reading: 44A
